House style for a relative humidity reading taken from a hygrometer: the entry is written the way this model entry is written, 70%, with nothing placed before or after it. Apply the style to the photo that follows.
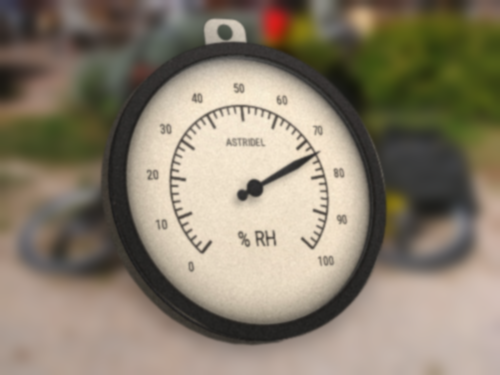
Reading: 74%
